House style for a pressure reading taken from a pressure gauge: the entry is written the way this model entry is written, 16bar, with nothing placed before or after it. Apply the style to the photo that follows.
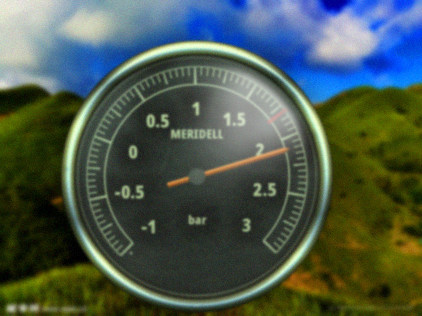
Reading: 2.1bar
